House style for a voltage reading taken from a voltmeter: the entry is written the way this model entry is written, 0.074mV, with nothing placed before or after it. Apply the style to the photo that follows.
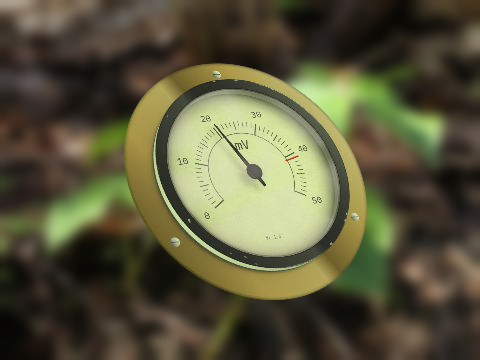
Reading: 20mV
